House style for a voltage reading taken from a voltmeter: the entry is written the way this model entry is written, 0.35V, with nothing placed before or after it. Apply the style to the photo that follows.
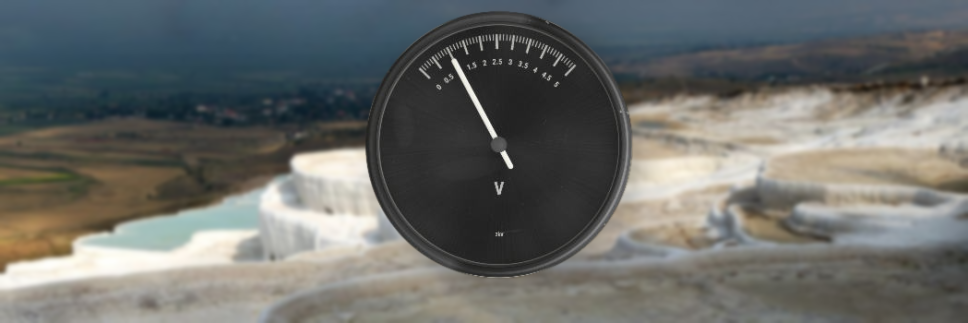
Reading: 1V
